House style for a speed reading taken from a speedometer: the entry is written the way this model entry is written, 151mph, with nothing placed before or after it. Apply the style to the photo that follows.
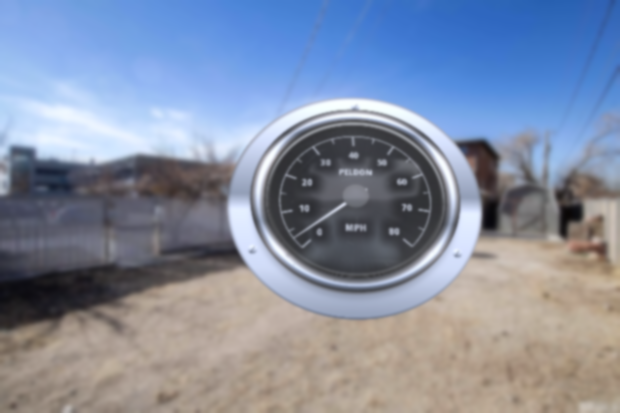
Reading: 2.5mph
